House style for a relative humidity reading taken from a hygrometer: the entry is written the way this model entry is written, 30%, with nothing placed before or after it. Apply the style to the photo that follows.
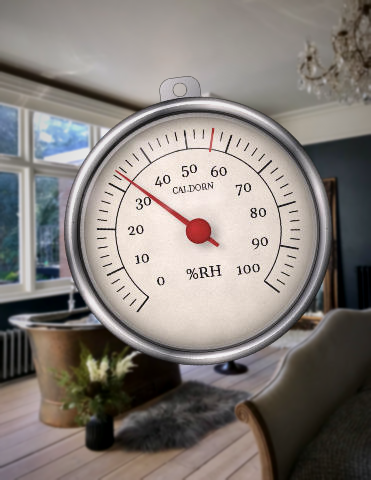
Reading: 33%
